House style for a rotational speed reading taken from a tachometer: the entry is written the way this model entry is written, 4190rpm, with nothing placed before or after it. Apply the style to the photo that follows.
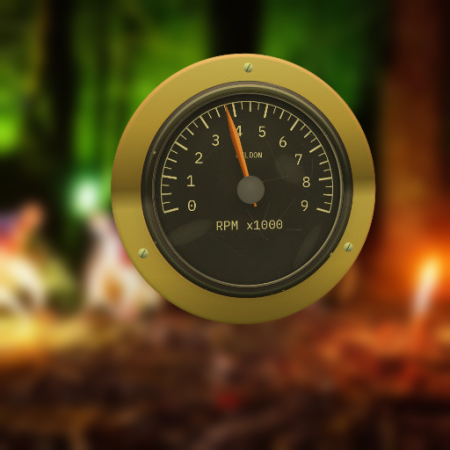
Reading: 3750rpm
